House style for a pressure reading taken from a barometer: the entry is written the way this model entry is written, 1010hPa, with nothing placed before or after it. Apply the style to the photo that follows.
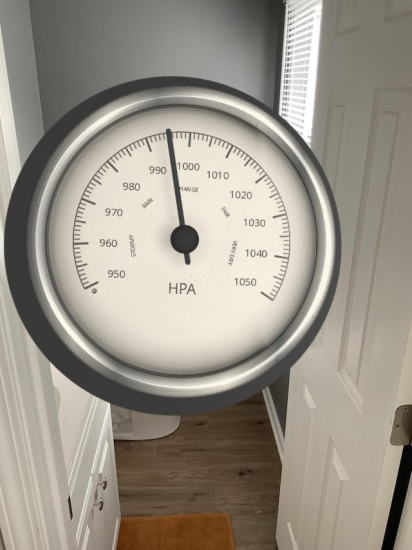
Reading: 995hPa
